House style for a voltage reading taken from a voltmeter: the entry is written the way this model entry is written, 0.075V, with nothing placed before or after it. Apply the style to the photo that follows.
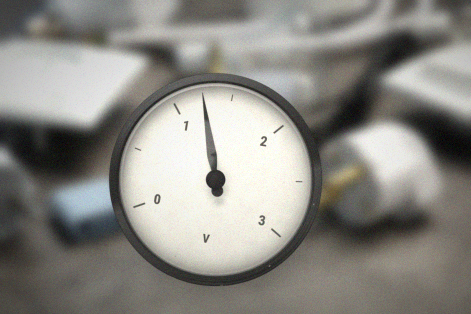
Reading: 1.25V
